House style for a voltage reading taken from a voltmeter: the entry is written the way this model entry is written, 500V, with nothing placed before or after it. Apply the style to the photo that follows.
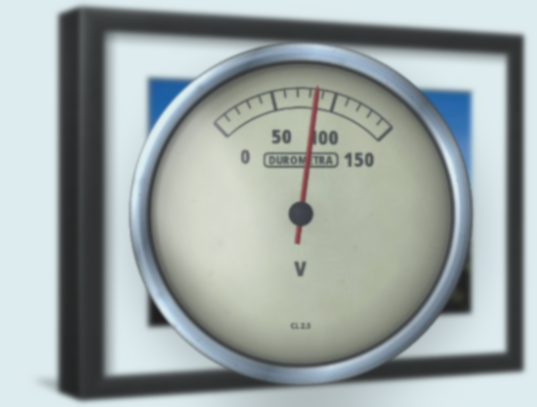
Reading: 85V
